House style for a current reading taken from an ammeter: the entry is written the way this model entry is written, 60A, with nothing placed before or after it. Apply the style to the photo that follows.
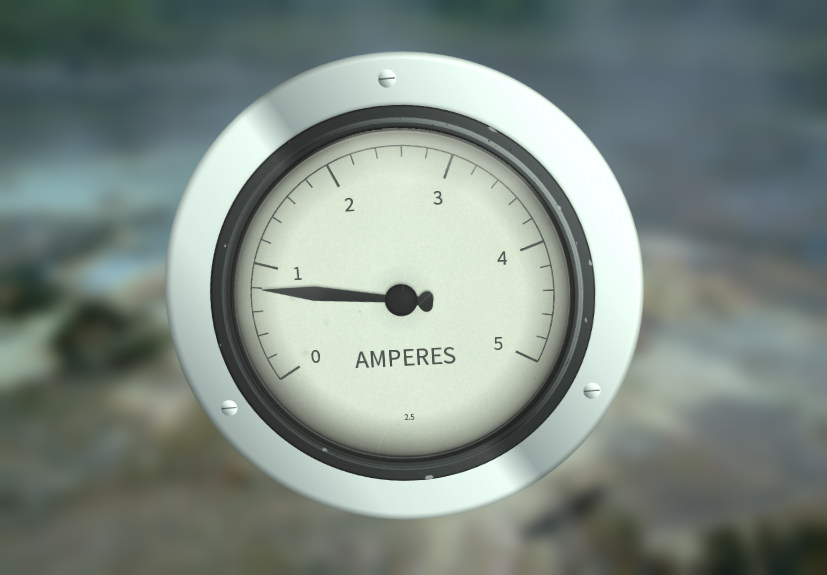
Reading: 0.8A
